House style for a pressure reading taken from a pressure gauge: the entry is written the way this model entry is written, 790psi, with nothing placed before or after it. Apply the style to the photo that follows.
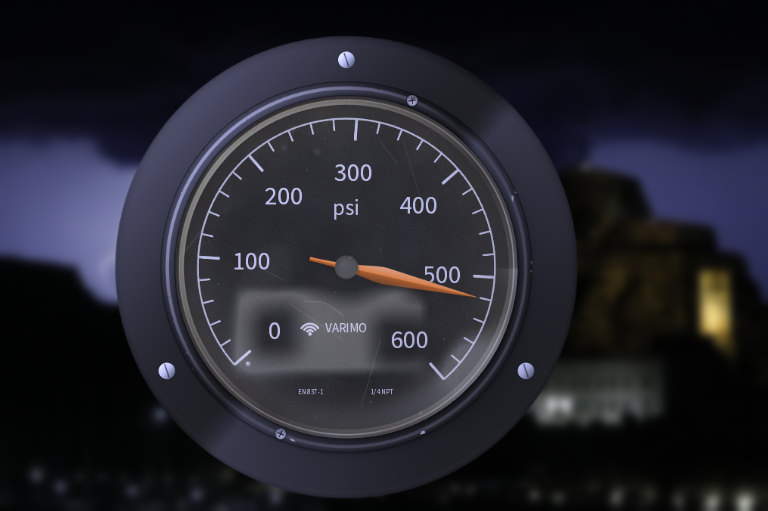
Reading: 520psi
